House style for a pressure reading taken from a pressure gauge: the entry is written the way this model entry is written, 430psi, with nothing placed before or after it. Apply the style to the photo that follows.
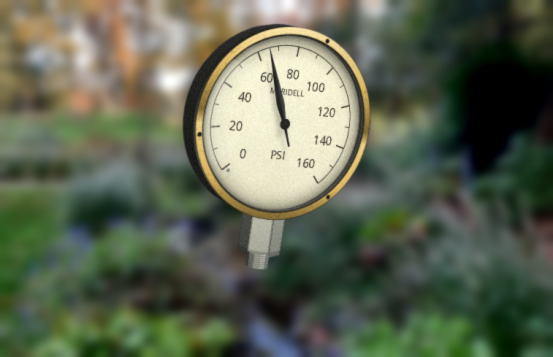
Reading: 65psi
